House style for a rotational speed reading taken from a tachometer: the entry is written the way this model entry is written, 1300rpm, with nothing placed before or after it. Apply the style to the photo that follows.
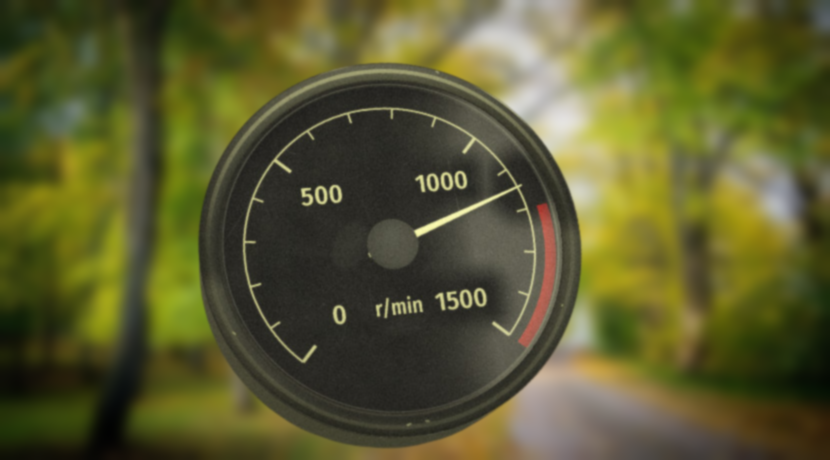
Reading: 1150rpm
